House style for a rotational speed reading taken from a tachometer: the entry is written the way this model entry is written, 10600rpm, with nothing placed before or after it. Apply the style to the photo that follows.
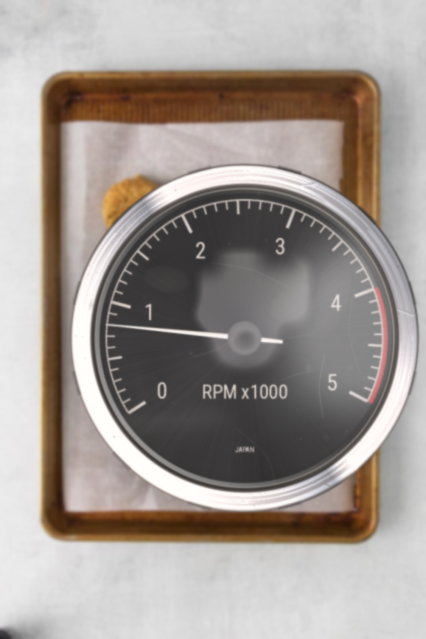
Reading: 800rpm
